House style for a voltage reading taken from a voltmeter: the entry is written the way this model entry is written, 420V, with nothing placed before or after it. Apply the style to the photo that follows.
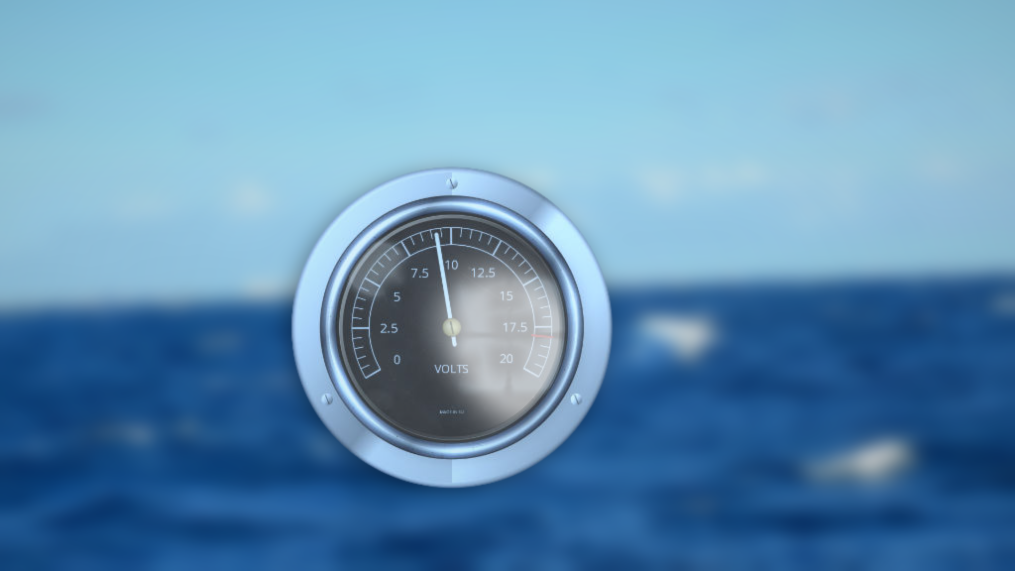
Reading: 9.25V
